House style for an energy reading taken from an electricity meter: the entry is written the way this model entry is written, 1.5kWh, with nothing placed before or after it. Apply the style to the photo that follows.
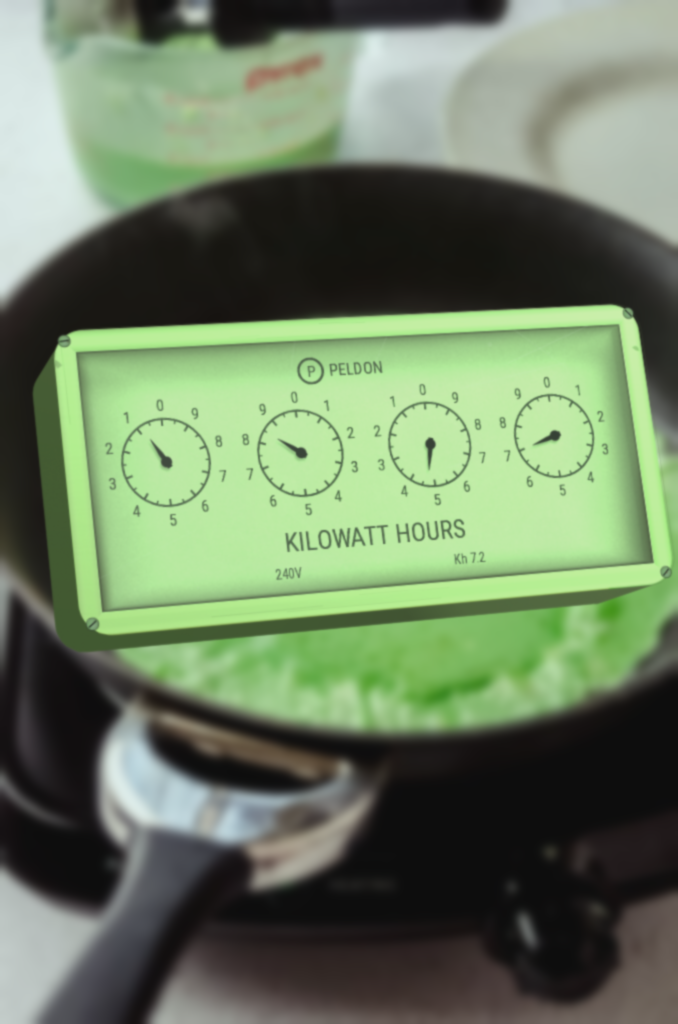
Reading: 847kWh
